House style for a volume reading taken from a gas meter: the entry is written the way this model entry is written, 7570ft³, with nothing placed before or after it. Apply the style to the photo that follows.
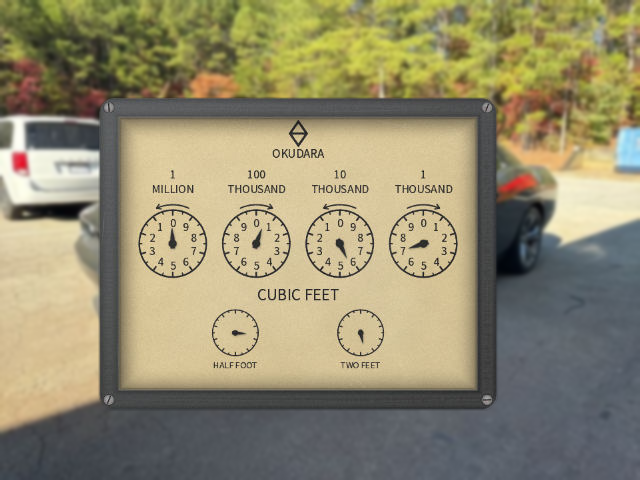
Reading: 5700ft³
